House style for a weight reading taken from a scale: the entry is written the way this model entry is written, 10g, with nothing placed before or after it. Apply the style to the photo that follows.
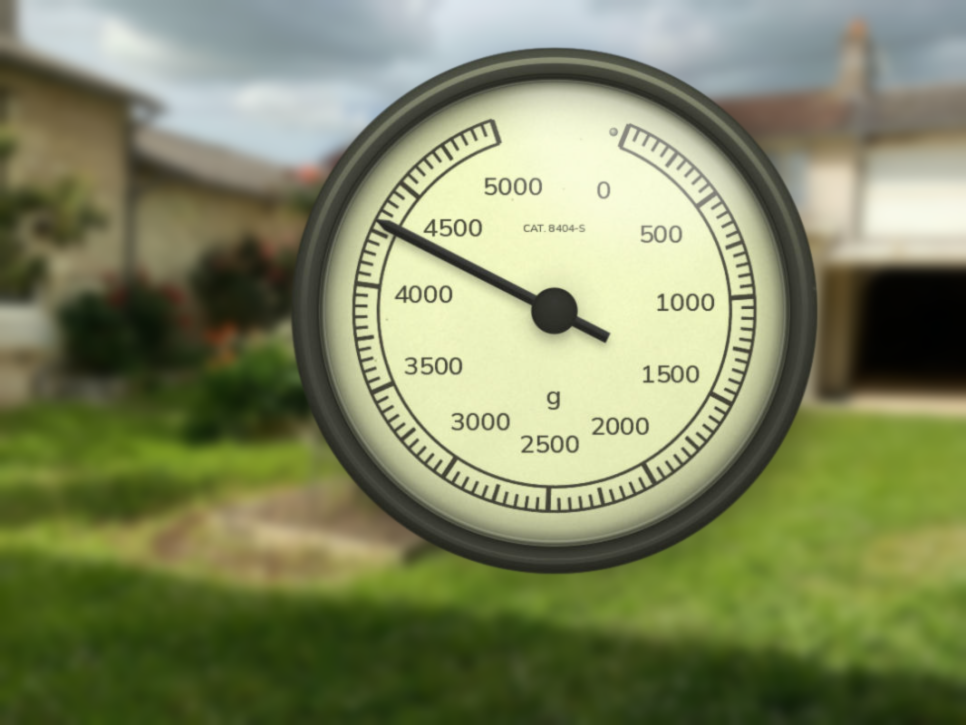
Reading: 4300g
